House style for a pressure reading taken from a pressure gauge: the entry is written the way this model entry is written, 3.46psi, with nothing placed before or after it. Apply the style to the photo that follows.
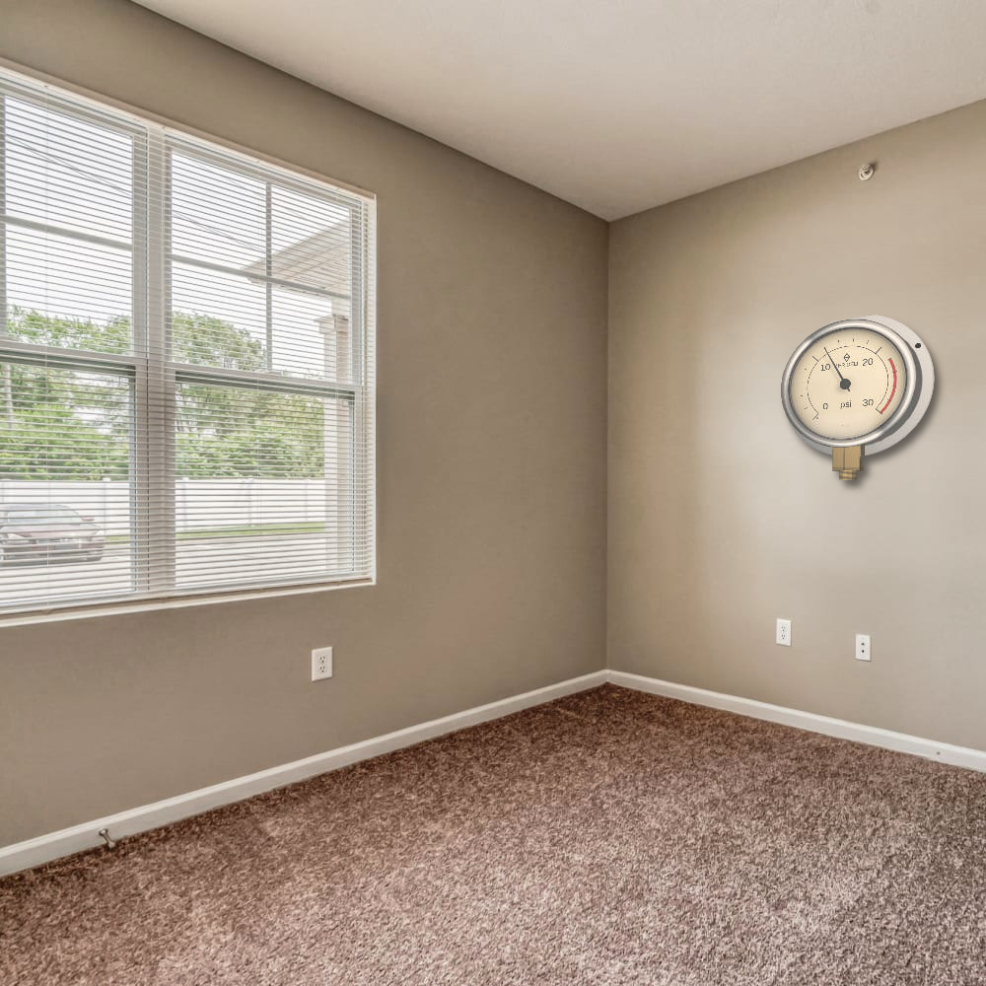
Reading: 12psi
